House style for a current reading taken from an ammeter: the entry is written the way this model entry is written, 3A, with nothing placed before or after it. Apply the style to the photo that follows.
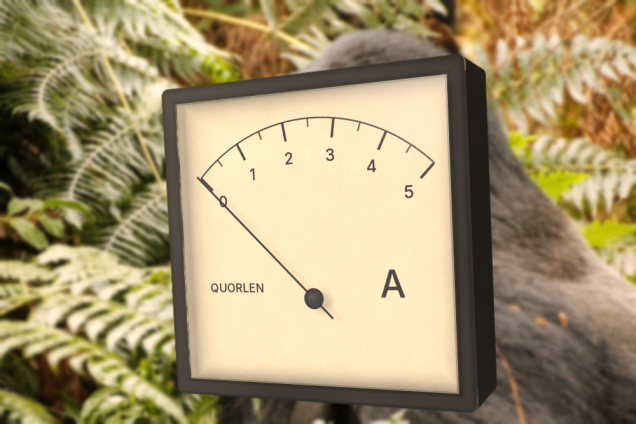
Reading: 0A
